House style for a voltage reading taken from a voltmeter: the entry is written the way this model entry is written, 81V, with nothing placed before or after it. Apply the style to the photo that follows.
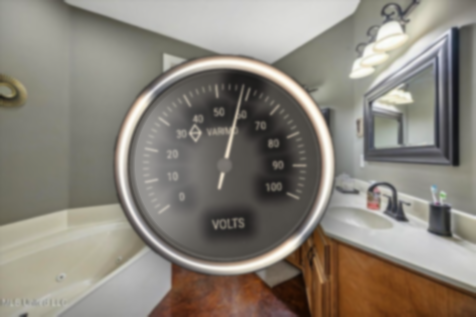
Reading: 58V
